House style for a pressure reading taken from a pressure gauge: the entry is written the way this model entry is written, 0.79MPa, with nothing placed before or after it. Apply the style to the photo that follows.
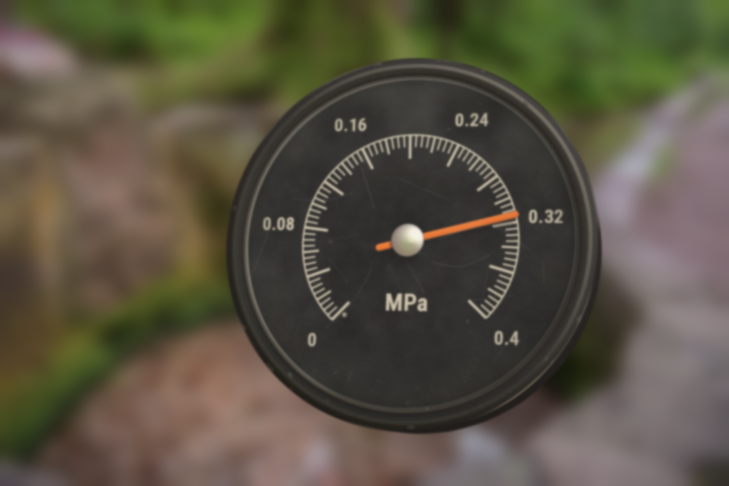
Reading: 0.315MPa
